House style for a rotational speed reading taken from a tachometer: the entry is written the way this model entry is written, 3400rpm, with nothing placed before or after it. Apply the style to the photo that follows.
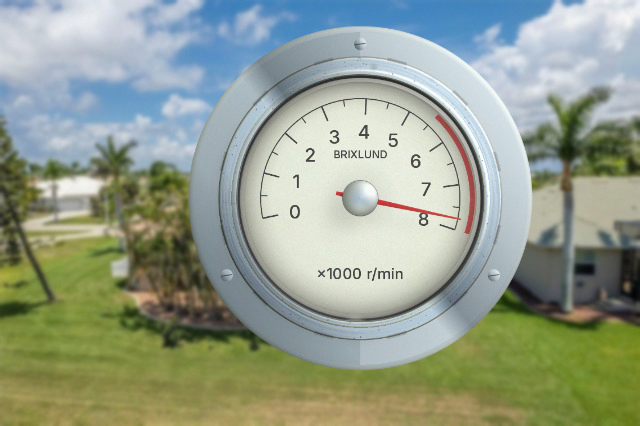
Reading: 7750rpm
